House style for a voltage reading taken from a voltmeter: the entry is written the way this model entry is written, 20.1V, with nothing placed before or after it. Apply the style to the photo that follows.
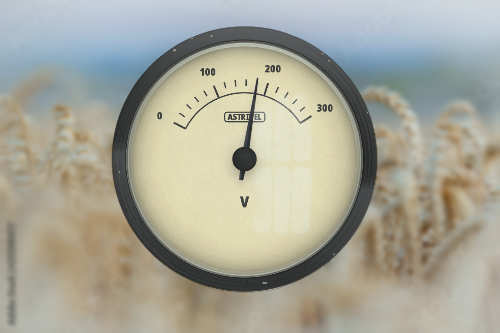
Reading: 180V
